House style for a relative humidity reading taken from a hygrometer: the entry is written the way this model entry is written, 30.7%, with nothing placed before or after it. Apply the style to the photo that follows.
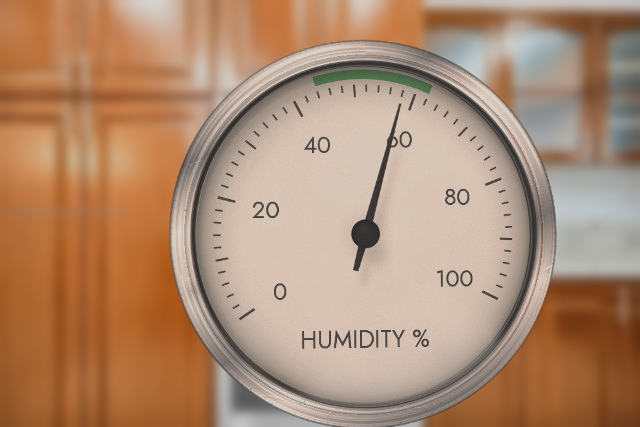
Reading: 58%
